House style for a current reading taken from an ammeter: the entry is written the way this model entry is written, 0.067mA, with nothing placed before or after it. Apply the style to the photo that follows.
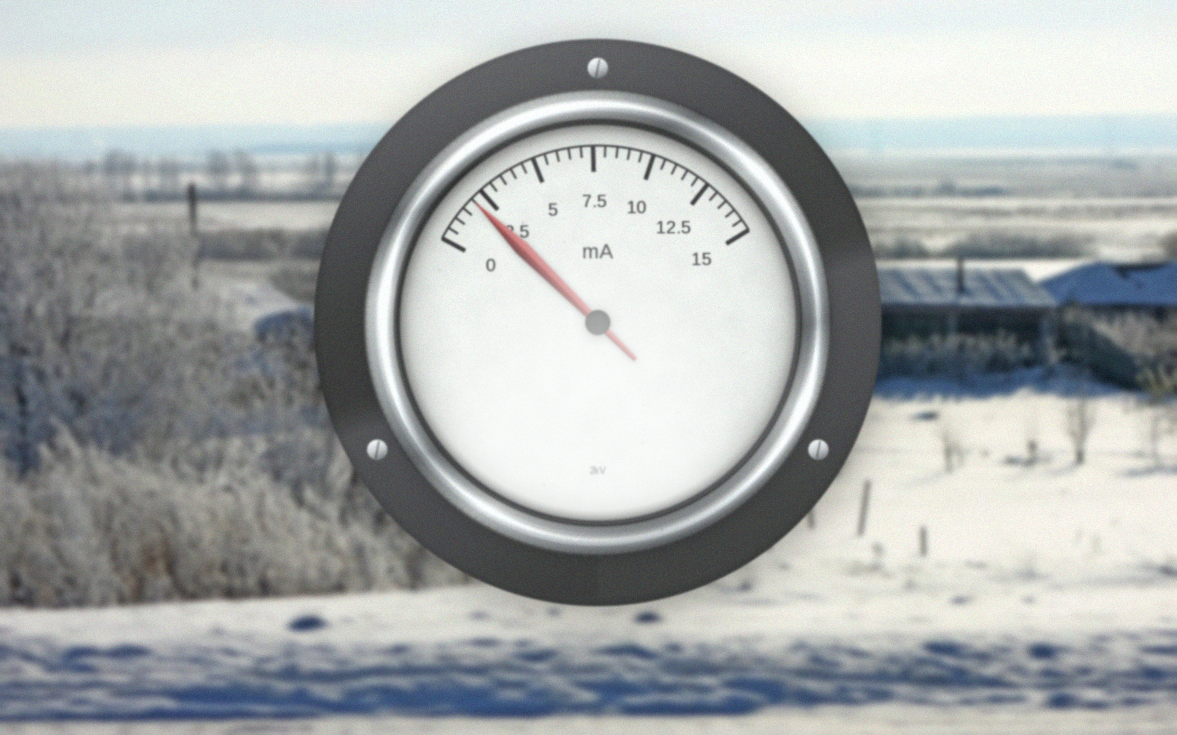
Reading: 2mA
